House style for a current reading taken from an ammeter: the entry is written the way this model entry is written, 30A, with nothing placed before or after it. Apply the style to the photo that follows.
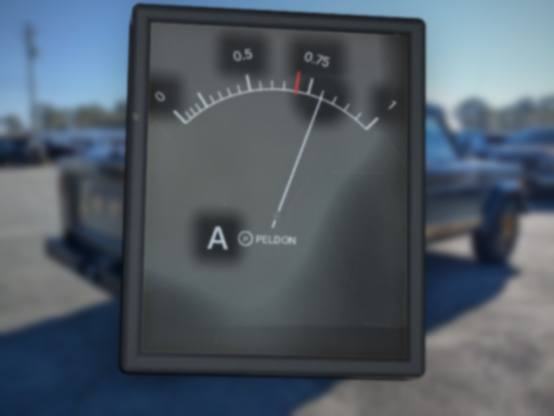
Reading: 0.8A
